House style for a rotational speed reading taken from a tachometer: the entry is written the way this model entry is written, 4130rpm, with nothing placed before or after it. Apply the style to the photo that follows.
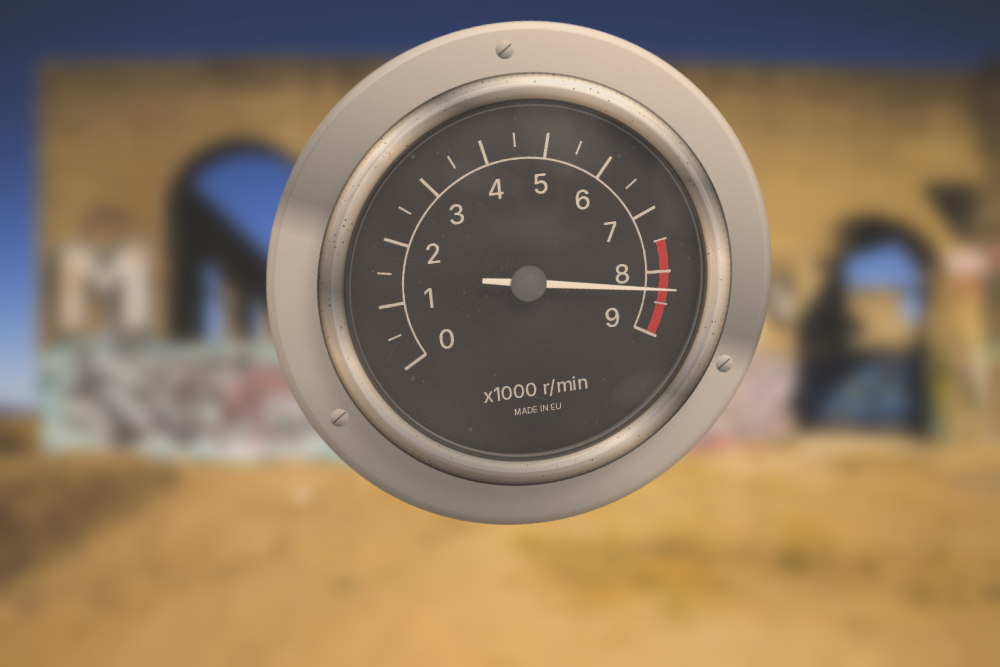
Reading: 8250rpm
